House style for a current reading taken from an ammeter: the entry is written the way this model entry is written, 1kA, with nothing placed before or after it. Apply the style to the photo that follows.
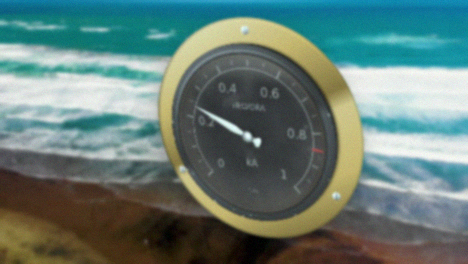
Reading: 0.25kA
